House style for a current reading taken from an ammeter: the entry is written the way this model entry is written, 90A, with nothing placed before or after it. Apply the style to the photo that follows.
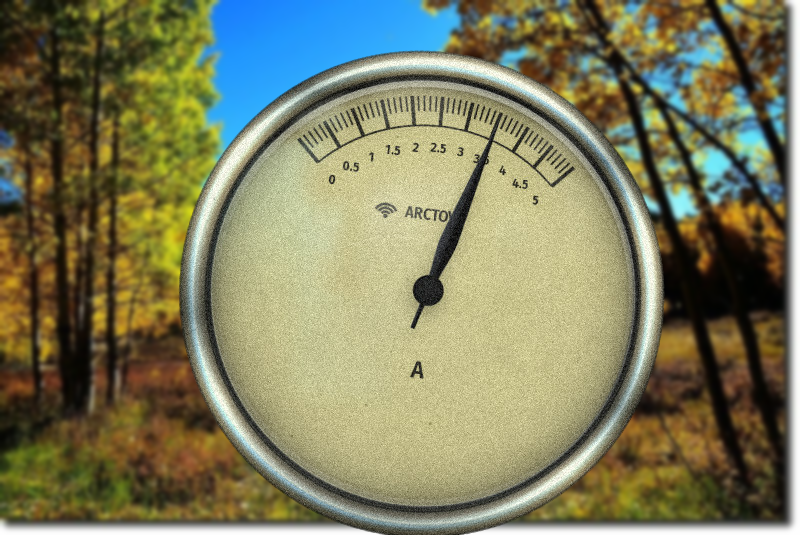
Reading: 3.5A
